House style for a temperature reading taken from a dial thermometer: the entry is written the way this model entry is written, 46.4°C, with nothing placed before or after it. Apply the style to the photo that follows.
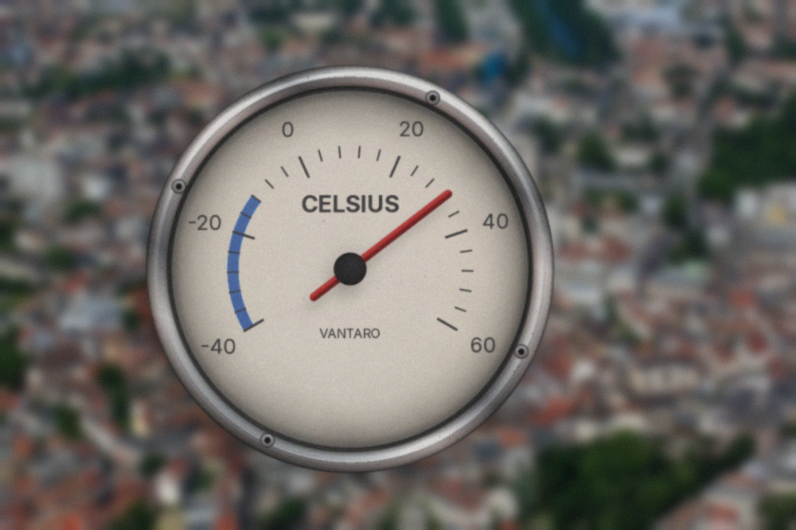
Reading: 32°C
